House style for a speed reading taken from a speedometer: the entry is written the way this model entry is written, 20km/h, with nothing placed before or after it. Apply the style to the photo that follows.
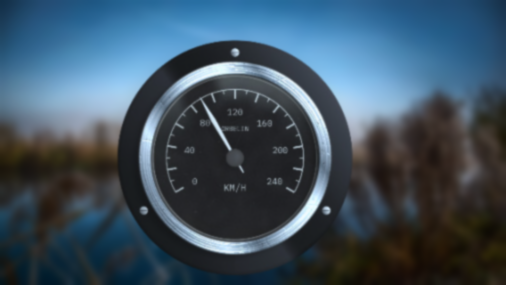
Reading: 90km/h
